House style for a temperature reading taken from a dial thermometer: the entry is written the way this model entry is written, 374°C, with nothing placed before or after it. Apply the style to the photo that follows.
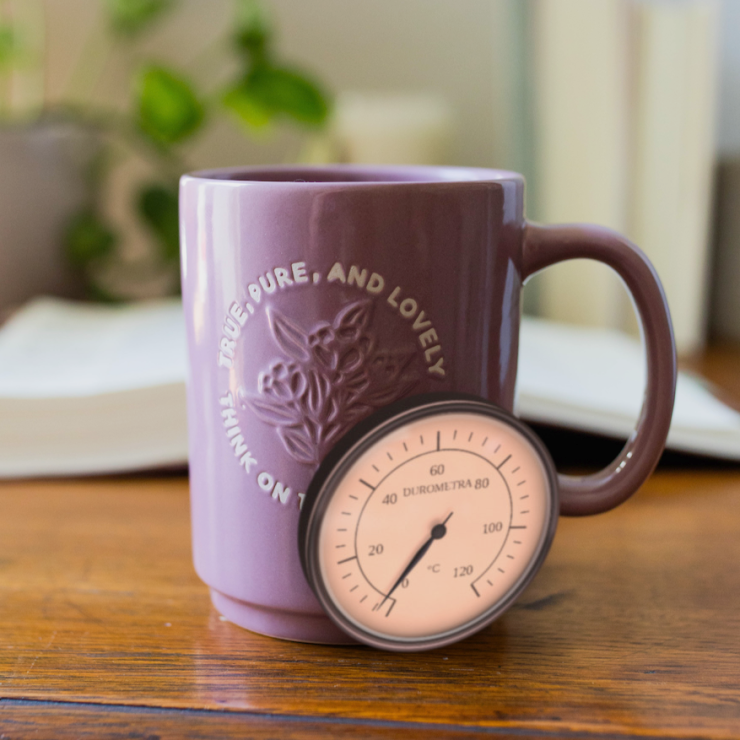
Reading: 4°C
